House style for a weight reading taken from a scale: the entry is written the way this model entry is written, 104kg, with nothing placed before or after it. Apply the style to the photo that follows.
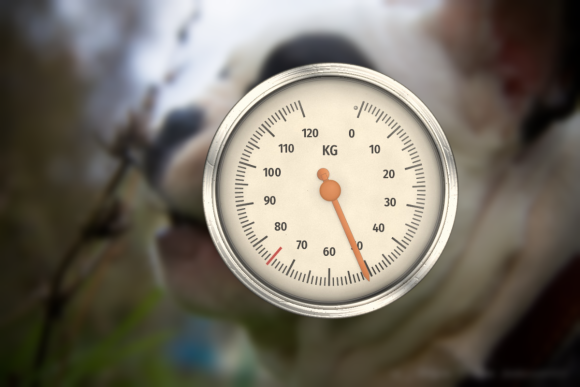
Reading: 51kg
